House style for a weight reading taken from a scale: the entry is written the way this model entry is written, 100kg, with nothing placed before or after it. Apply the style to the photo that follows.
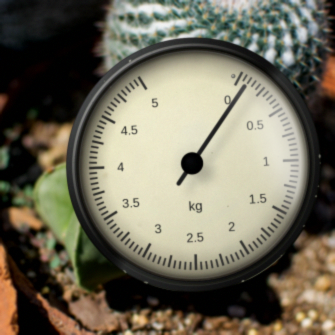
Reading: 0.1kg
